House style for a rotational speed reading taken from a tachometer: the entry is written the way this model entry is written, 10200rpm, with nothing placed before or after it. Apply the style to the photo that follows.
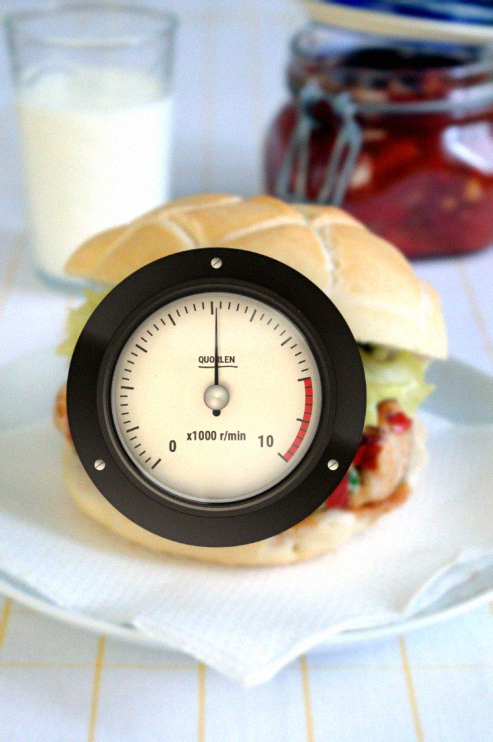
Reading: 5100rpm
